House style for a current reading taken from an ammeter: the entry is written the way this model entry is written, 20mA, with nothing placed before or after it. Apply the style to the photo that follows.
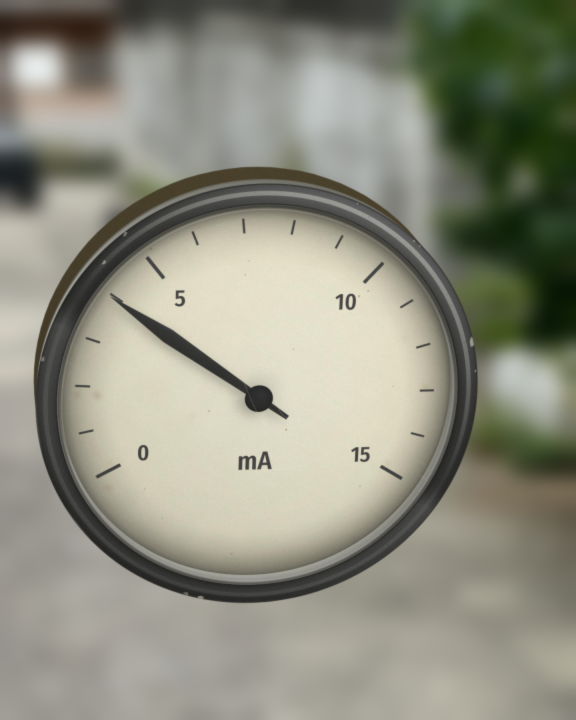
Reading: 4mA
